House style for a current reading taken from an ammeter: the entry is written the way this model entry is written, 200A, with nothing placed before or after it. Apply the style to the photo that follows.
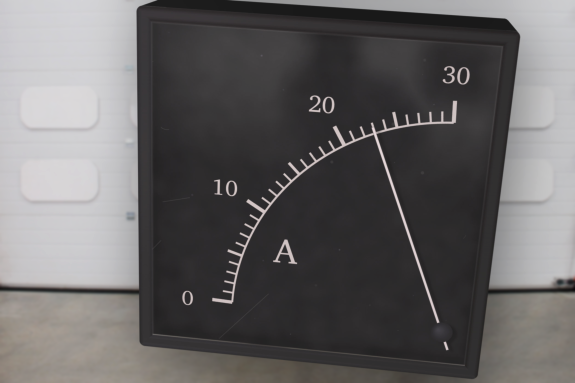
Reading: 23A
